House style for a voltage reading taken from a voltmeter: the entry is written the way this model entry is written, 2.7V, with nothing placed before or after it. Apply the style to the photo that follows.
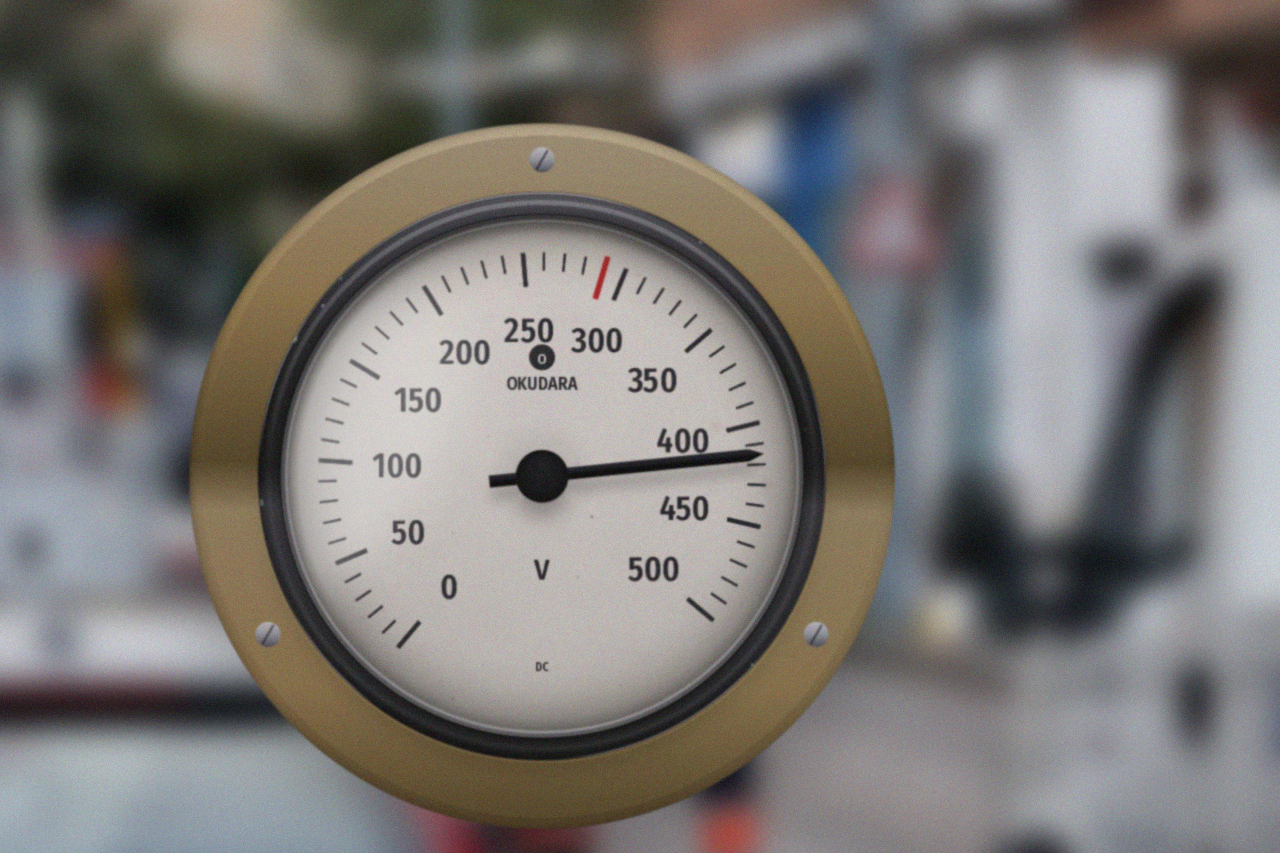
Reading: 415V
